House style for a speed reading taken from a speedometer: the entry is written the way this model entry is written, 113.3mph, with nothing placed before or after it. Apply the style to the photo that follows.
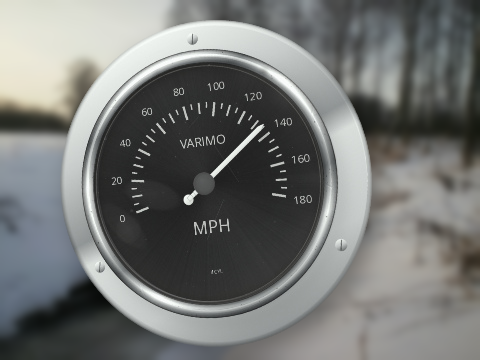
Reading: 135mph
